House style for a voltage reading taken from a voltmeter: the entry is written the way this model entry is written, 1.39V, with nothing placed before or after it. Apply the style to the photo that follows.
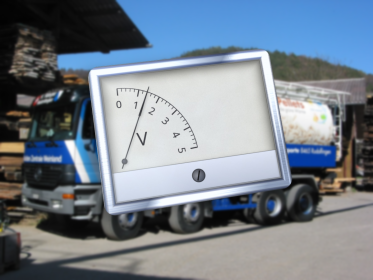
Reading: 1.4V
